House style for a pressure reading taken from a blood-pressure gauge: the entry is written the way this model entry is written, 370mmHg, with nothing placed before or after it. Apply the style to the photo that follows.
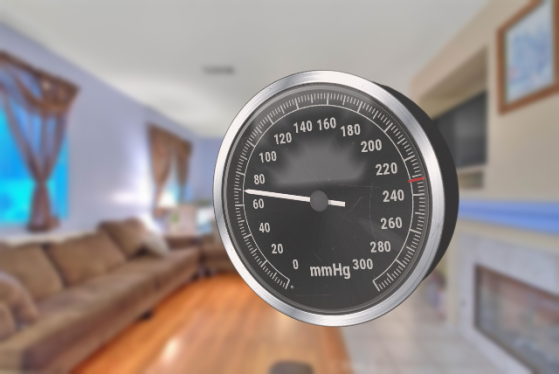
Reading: 70mmHg
